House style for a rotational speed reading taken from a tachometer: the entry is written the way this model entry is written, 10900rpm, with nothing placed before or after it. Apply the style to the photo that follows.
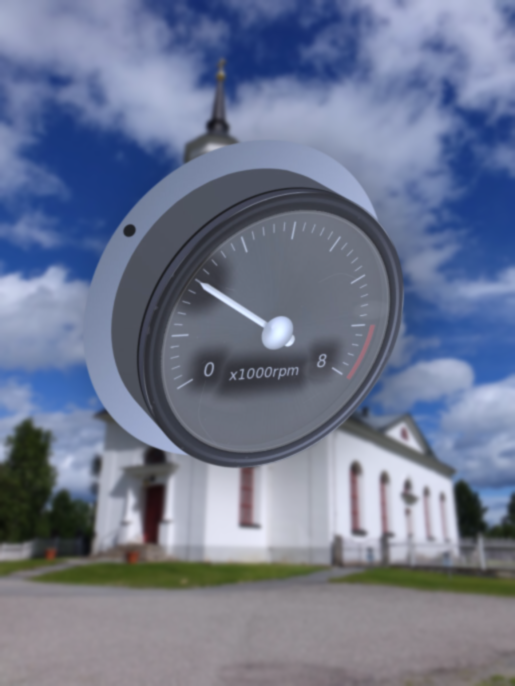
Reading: 2000rpm
